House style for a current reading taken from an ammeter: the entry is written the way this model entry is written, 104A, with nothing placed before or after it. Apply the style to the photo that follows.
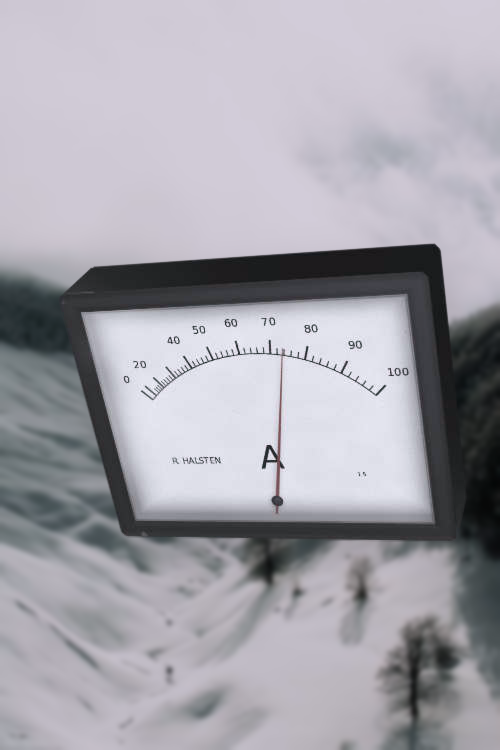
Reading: 74A
